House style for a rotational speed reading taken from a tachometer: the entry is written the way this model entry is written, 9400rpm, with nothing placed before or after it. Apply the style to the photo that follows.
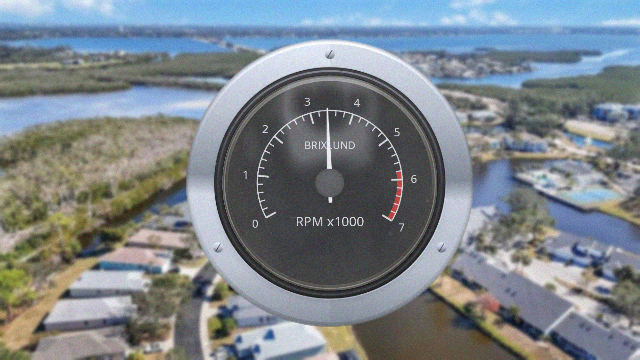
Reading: 3400rpm
